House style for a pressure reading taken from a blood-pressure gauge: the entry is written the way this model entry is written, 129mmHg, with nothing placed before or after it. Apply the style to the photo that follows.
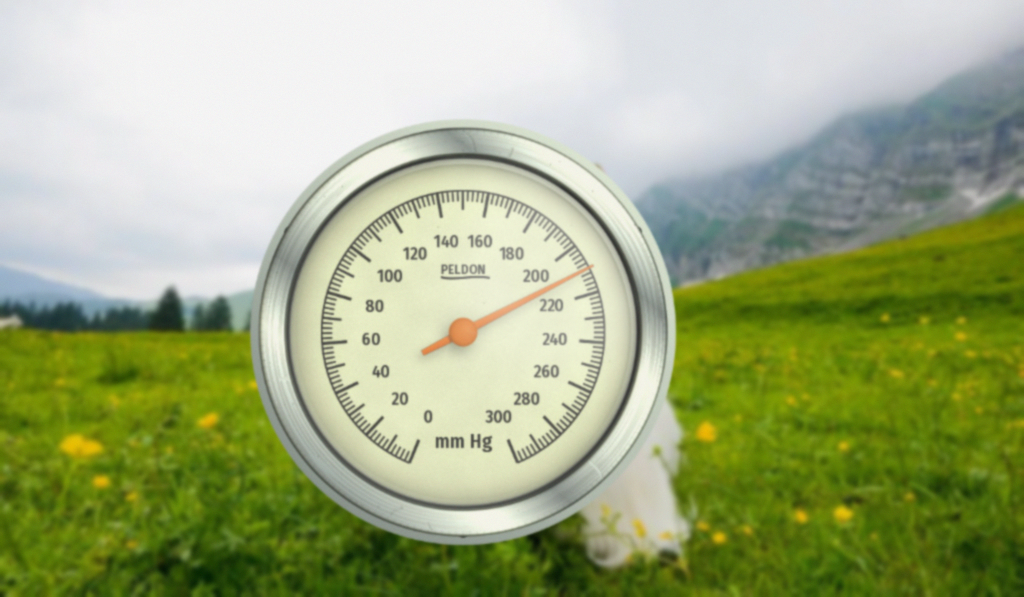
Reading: 210mmHg
